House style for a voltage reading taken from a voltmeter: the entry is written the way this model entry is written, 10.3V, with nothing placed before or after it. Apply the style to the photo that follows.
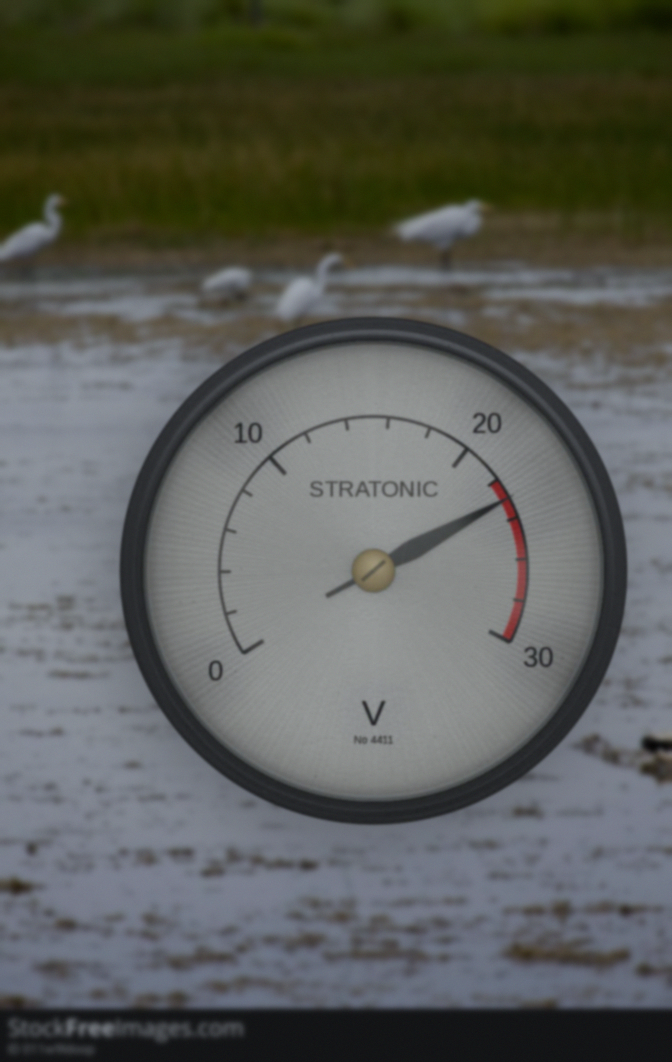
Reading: 23V
